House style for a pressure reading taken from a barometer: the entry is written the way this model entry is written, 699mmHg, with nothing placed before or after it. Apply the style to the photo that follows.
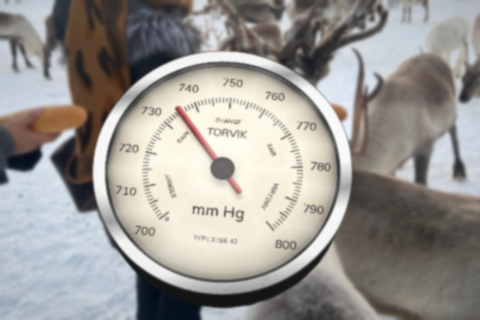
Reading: 735mmHg
